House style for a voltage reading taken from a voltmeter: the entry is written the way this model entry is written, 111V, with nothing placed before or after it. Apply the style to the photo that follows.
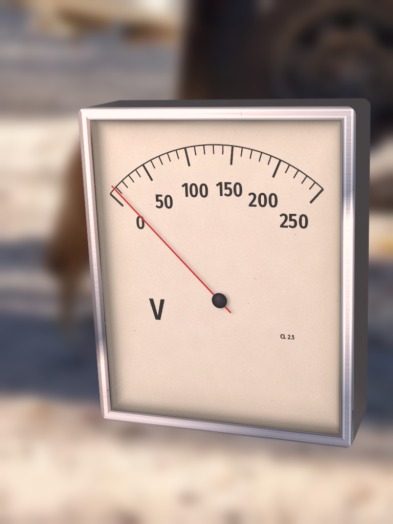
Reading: 10V
